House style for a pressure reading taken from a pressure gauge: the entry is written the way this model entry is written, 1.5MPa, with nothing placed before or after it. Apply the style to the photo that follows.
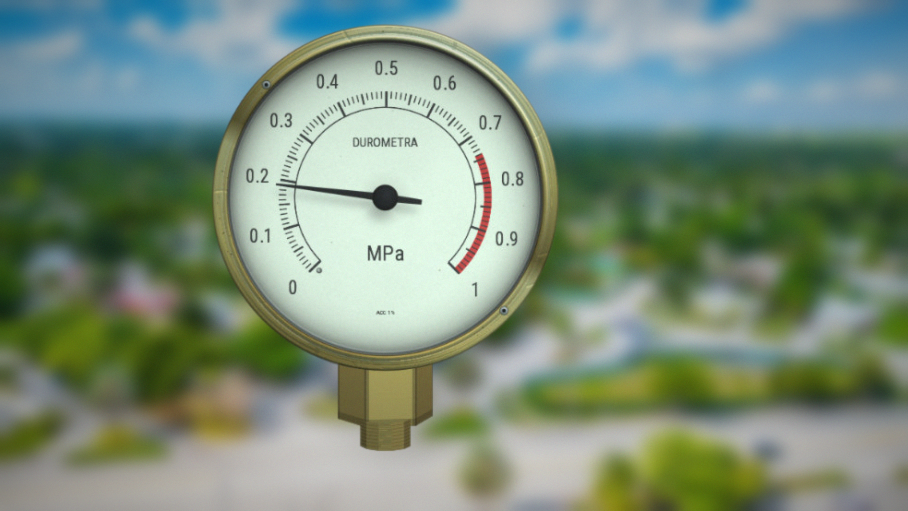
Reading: 0.19MPa
